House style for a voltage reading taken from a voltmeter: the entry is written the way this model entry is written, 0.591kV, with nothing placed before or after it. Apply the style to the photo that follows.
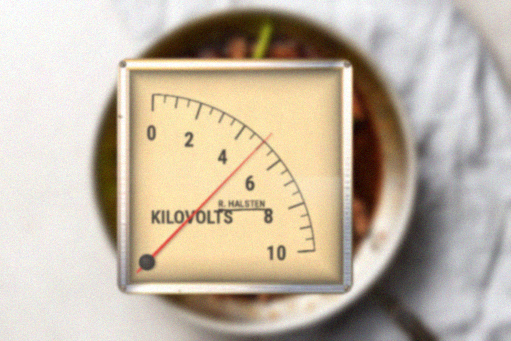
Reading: 5kV
